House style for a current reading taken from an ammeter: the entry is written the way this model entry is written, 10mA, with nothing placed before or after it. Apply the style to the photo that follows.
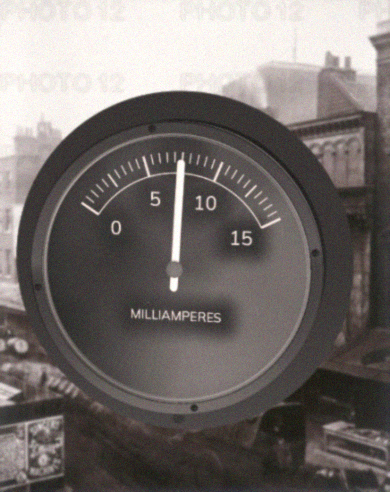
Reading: 7.5mA
